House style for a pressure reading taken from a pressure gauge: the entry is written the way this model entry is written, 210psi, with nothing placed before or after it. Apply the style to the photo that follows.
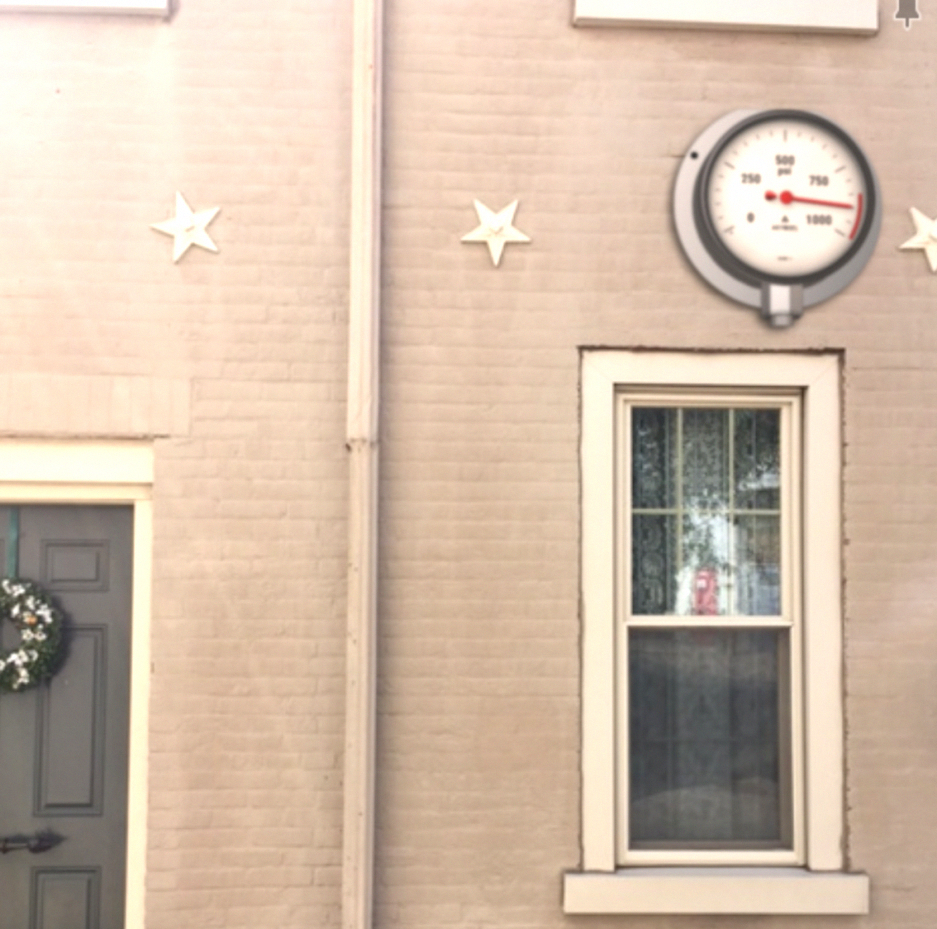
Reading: 900psi
